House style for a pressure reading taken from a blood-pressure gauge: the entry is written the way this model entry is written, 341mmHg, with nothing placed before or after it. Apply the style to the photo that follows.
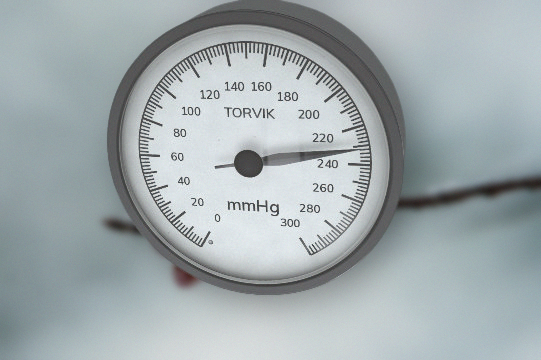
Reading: 230mmHg
